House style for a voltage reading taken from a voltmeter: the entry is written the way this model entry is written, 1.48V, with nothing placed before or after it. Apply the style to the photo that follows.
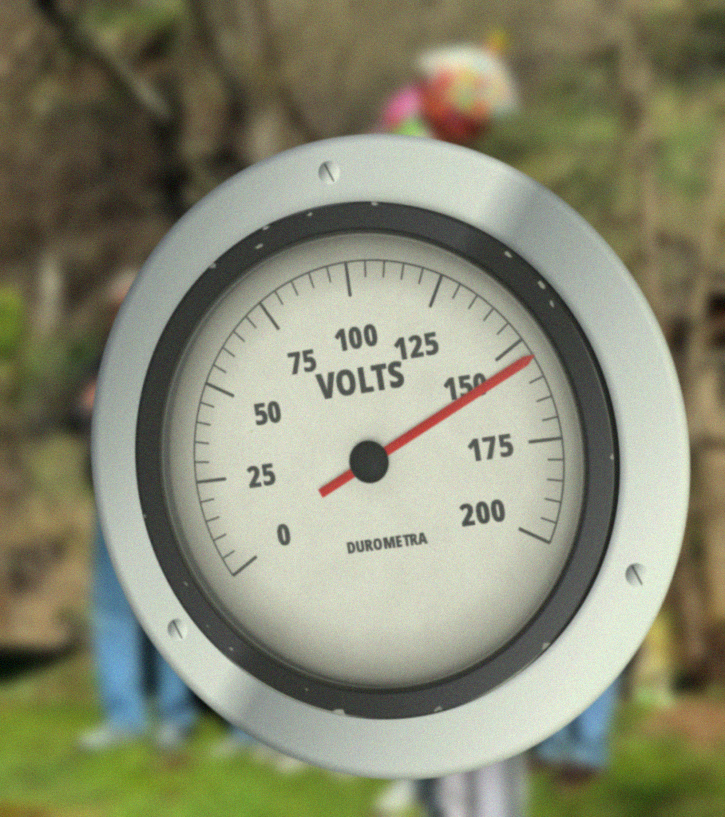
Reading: 155V
